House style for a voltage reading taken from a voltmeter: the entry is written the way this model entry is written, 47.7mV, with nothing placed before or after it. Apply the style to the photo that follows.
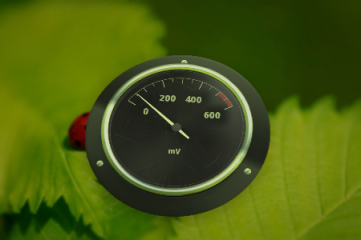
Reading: 50mV
